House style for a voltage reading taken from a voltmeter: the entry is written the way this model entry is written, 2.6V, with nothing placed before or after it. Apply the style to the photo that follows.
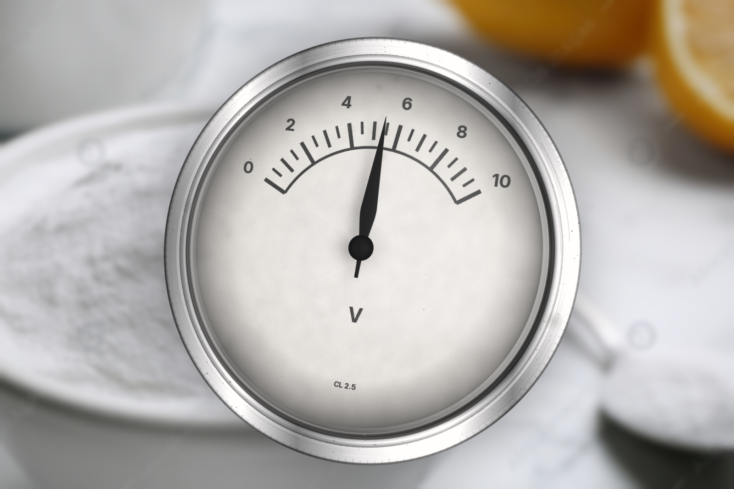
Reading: 5.5V
